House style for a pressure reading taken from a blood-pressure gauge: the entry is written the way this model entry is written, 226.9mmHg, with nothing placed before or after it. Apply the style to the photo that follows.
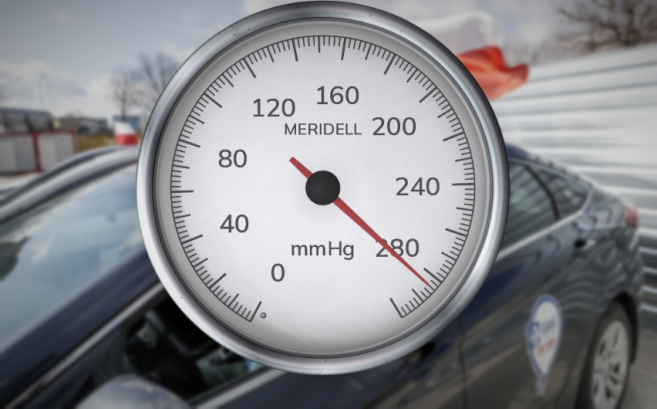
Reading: 284mmHg
